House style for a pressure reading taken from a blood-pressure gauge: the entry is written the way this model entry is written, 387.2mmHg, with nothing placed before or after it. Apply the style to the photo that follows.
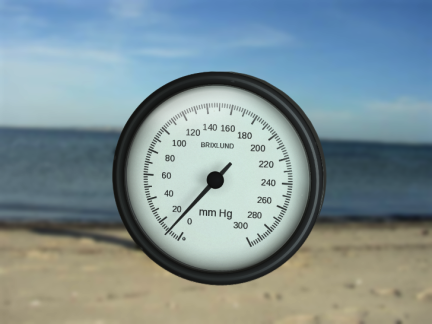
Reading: 10mmHg
